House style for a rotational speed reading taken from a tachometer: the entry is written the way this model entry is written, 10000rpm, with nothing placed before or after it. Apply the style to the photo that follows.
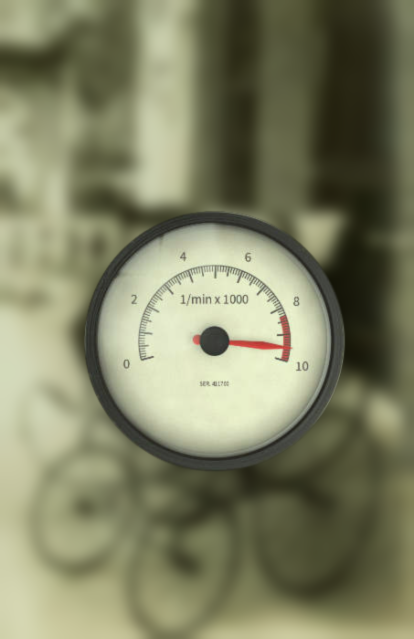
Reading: 9500rpm
